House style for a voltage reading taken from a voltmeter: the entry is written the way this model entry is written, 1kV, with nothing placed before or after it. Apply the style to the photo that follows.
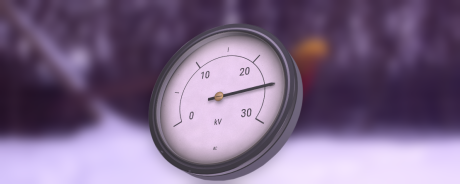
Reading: 25kV
